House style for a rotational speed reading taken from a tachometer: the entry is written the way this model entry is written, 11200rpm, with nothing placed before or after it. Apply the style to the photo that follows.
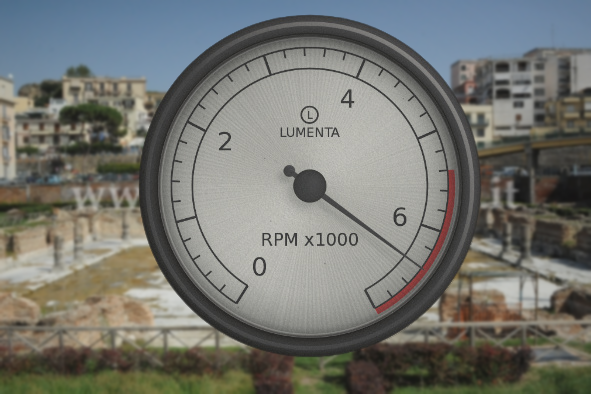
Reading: 6400rpm
